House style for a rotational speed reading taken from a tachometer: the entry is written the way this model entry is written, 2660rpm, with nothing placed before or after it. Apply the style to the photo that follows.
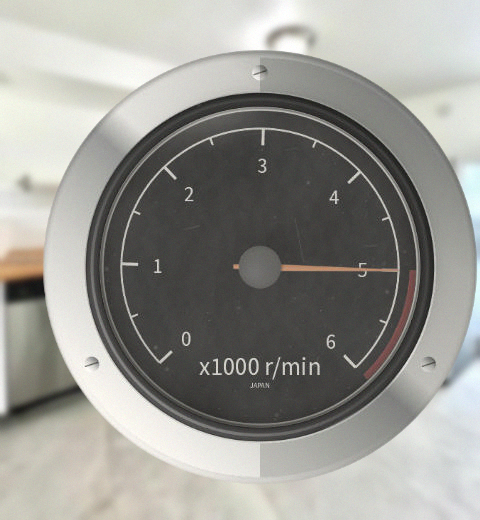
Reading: 5000rpm
